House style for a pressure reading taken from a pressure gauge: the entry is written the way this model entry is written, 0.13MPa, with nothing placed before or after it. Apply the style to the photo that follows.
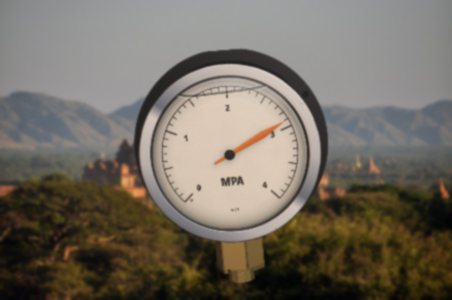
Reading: 2.9MPa
